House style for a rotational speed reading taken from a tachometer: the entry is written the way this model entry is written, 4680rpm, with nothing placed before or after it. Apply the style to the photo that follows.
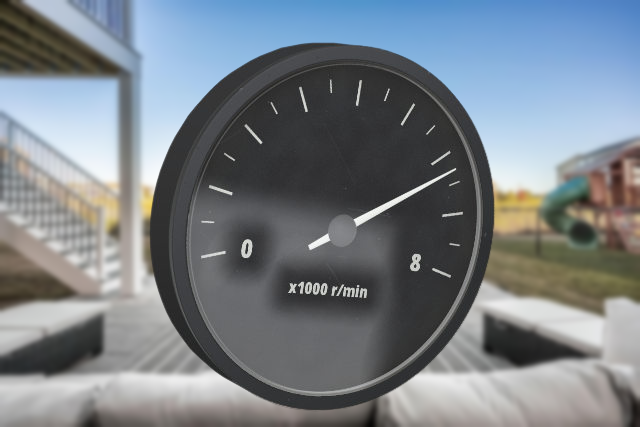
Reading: 6250rpm
